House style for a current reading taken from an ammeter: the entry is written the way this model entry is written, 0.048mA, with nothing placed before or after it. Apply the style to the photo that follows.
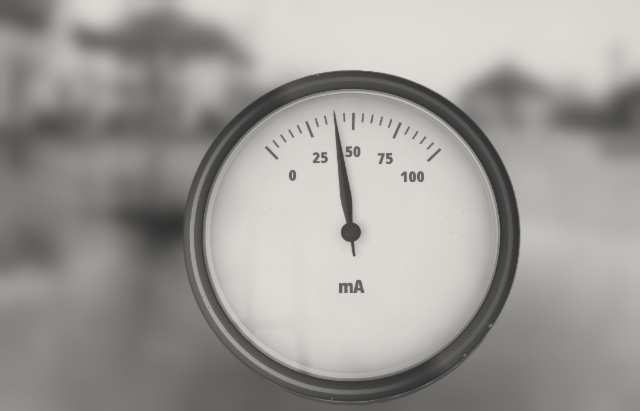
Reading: 40mA
